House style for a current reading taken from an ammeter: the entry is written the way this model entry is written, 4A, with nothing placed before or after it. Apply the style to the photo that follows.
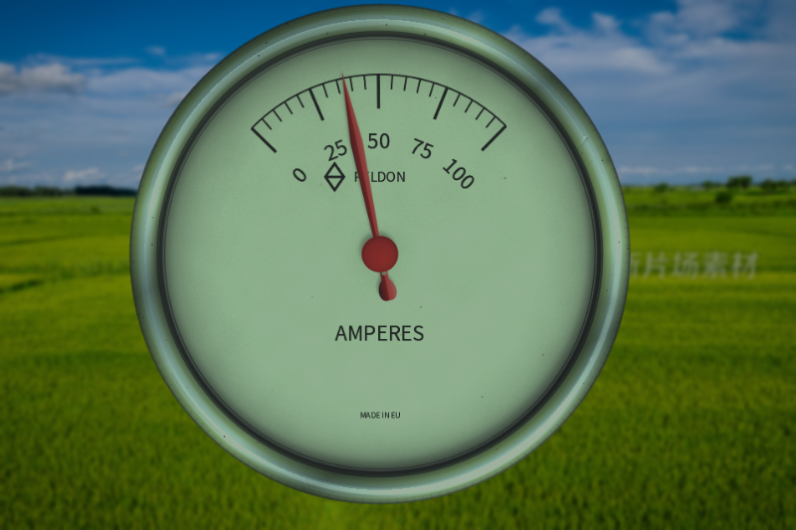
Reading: 37.5A
